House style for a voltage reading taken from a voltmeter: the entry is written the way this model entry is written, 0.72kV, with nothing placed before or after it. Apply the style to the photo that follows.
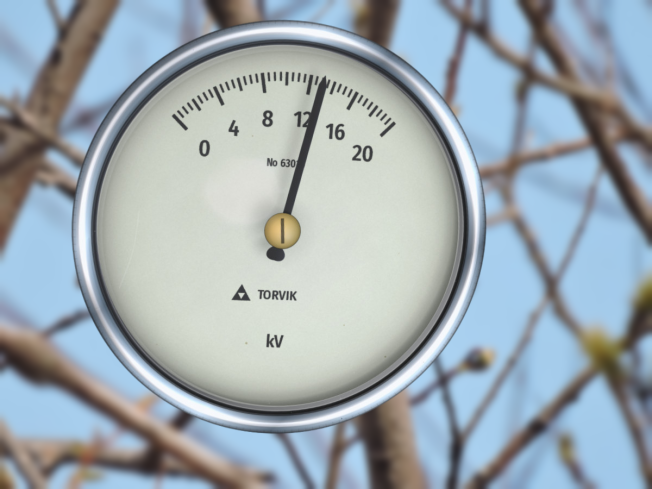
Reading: 13kV
